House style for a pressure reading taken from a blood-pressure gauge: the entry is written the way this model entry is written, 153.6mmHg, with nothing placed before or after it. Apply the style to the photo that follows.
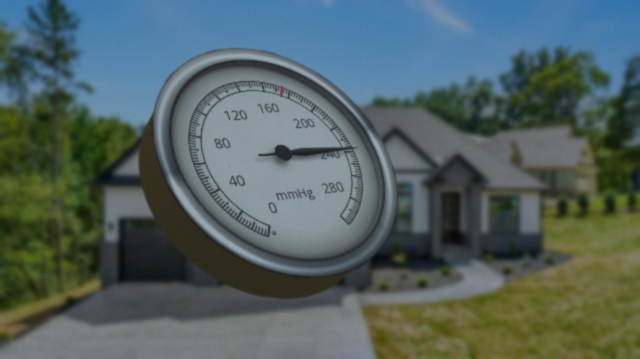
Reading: 240mmHg
